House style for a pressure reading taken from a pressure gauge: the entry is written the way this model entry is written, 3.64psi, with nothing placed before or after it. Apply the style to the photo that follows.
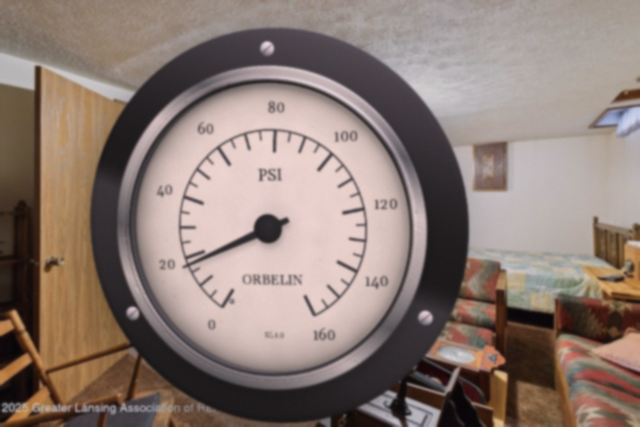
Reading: 17.5psi
